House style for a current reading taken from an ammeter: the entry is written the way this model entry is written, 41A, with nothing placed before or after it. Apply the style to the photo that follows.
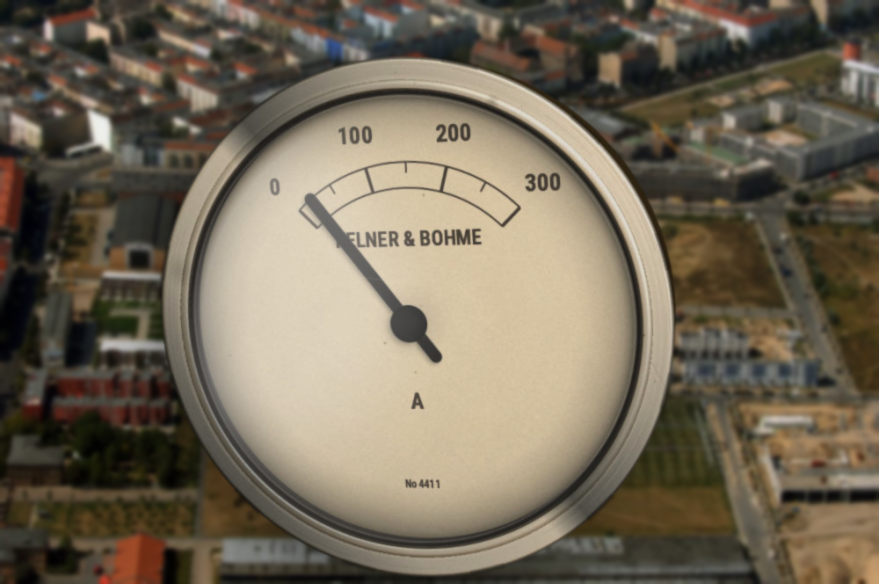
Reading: 25A
